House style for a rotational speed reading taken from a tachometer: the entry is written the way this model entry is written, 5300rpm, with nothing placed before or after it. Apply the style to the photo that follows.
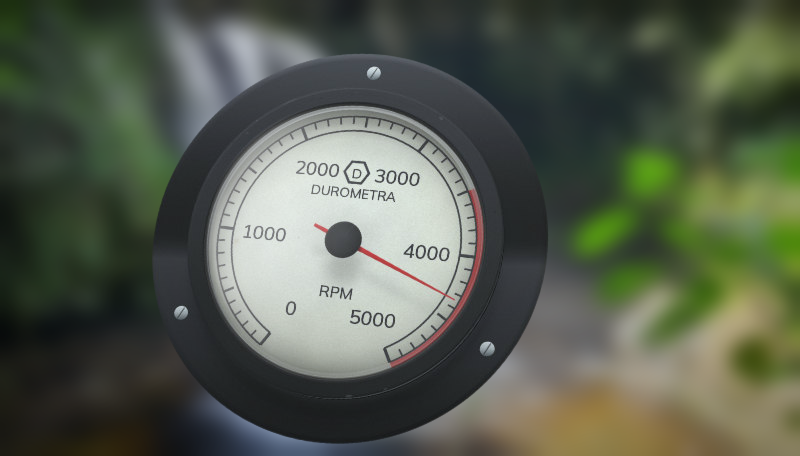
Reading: 4350rpm
